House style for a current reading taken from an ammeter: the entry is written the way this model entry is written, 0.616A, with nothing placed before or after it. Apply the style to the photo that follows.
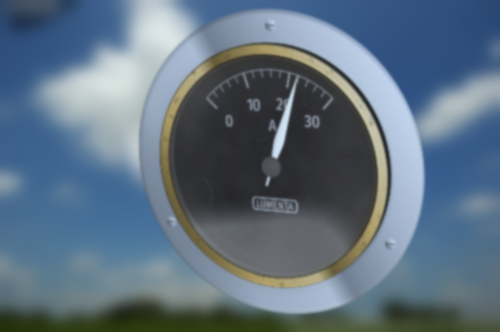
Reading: 22A
